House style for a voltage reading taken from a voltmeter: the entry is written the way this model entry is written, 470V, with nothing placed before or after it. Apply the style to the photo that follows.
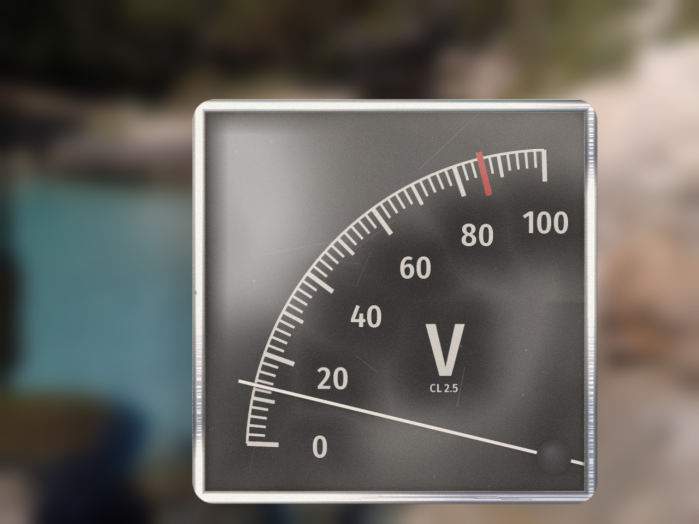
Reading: 13V
